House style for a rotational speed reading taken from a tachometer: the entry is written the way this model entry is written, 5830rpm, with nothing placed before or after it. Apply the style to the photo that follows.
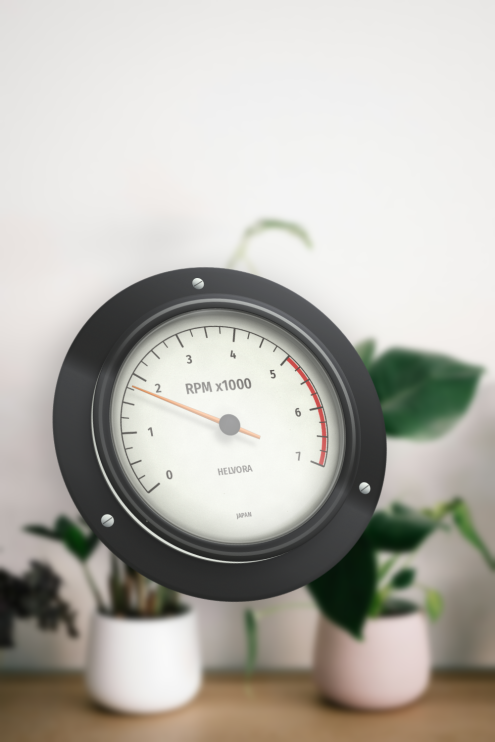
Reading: 1750rpm
